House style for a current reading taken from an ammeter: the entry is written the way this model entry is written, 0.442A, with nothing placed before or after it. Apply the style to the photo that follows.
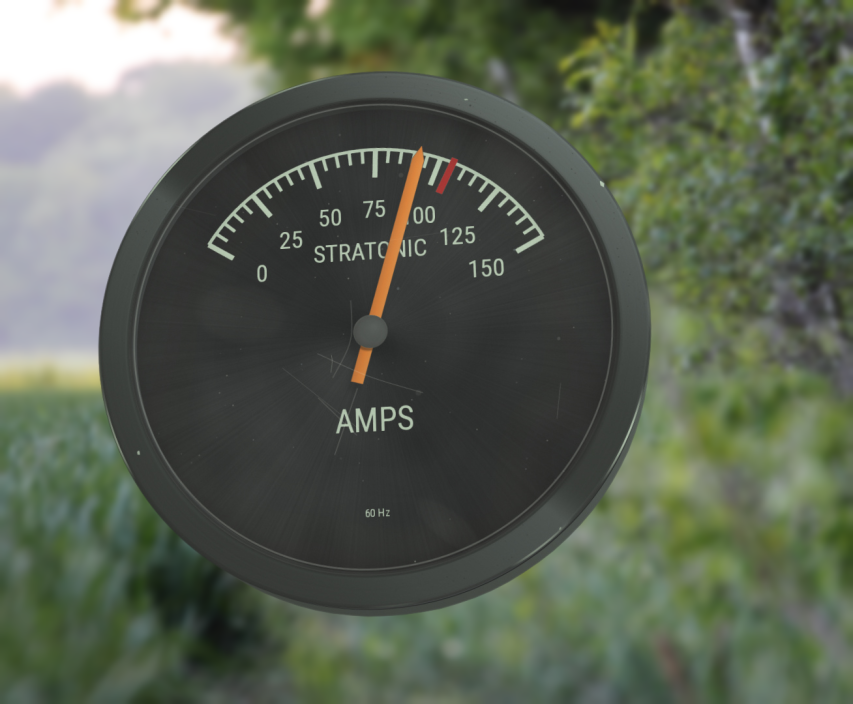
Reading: 92.5A
